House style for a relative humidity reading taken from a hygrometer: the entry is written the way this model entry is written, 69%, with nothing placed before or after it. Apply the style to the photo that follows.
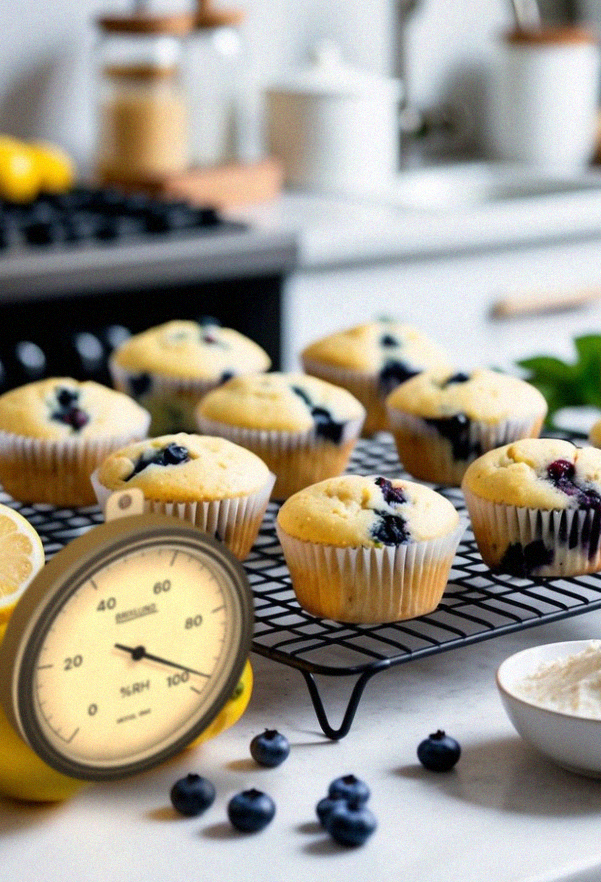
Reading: 96%
